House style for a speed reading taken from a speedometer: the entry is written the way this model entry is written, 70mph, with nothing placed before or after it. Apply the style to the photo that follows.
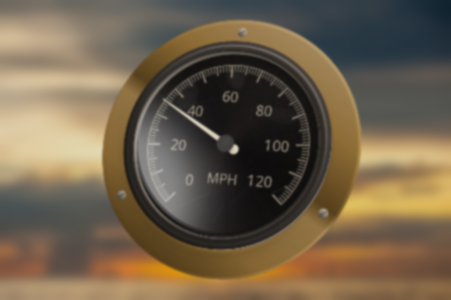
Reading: 35mph
